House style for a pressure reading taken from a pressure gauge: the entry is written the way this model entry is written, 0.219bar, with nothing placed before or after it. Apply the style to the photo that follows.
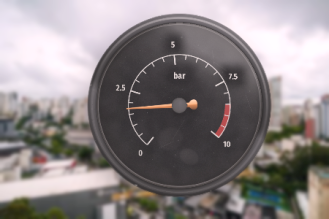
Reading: 1.75bar
